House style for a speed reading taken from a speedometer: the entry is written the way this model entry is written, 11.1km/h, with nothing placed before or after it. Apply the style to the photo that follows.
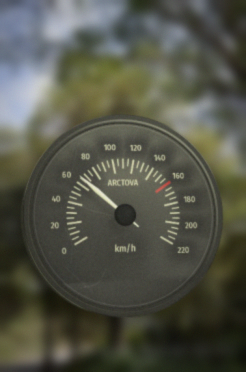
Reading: 65km/h
